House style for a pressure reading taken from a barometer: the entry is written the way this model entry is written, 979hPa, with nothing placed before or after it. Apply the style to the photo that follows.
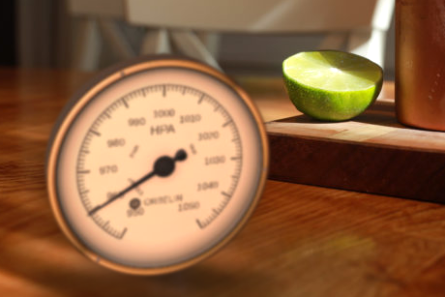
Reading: 960hPa
